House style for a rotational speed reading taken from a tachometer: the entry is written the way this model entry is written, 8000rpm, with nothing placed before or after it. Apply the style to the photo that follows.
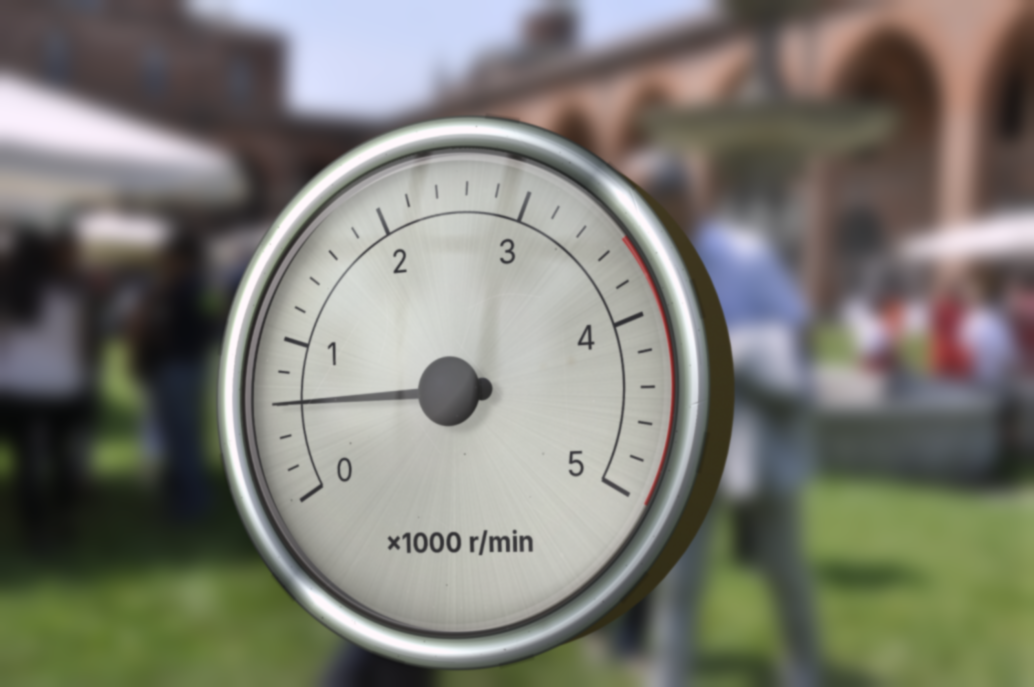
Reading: 600rpm
